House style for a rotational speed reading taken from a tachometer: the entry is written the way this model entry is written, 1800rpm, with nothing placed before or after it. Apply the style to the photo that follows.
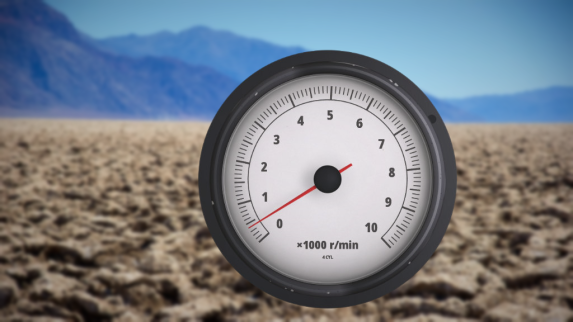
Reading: 400rpm
